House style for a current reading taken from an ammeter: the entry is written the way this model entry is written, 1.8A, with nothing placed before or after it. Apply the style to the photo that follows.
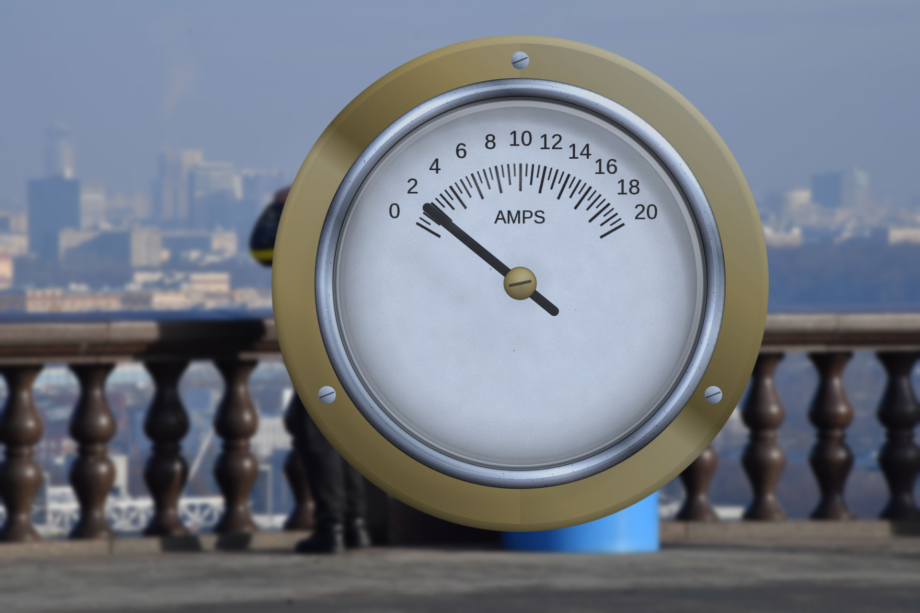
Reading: 1.5A
